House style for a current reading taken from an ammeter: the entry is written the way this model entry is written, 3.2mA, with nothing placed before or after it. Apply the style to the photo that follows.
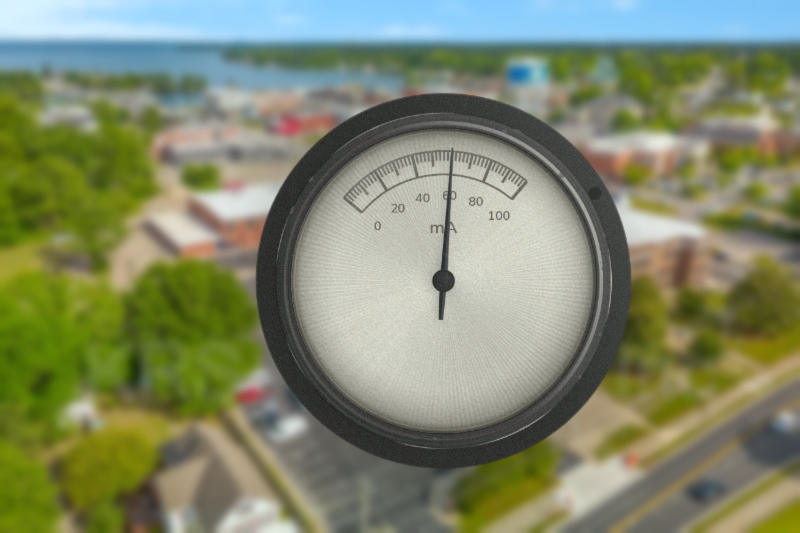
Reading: 60mA
